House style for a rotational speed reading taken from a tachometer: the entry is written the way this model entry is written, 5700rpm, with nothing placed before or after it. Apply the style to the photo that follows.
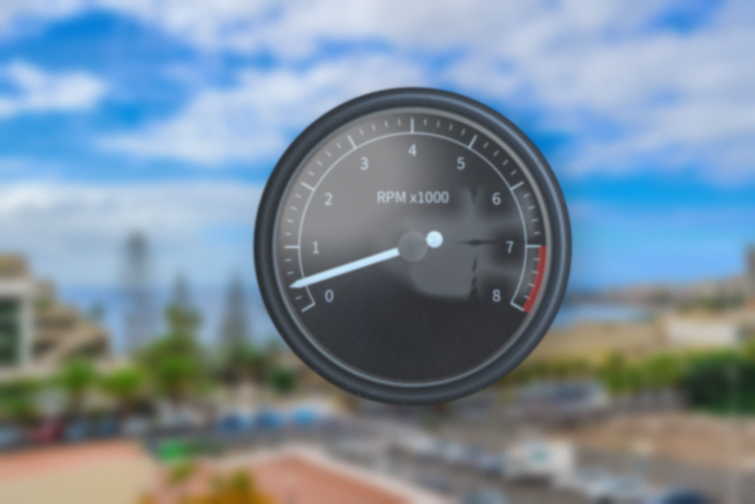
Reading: 400rpm
